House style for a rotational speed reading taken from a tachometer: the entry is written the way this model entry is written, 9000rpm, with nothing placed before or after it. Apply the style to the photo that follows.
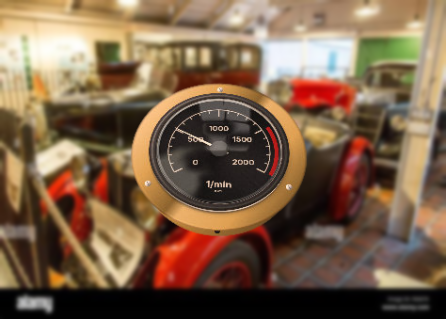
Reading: 500rpm
